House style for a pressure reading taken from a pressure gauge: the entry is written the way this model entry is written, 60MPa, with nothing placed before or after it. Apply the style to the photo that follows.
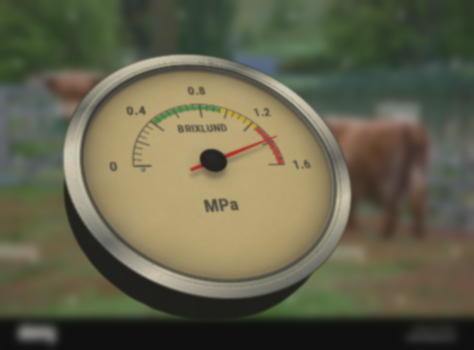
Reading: 1.4MPa
